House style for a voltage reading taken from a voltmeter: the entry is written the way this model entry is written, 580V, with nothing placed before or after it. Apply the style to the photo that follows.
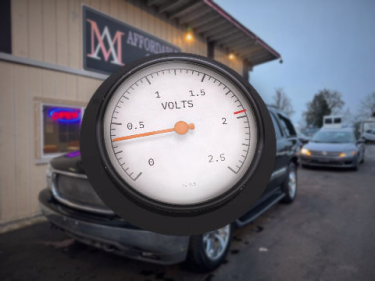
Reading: 0.35V
